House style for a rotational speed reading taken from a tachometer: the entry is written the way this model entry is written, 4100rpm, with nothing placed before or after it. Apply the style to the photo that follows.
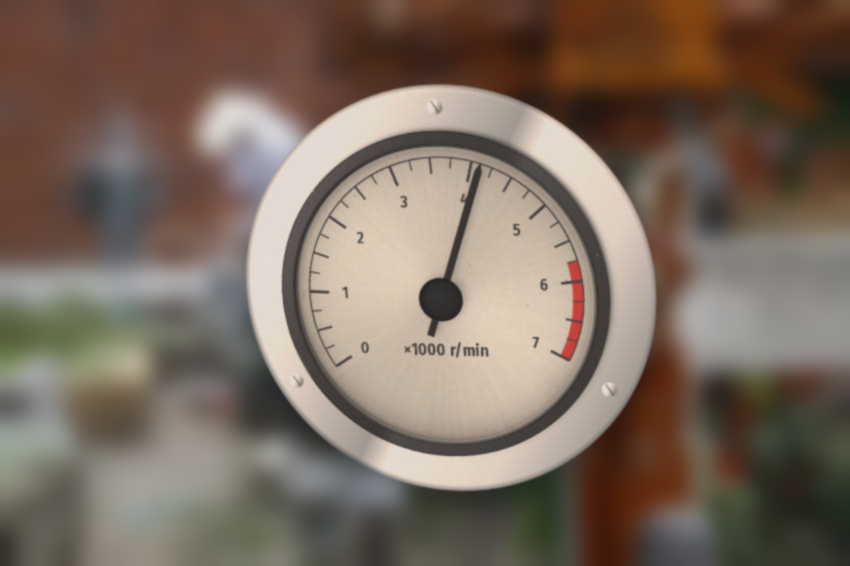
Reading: 4125rpm
